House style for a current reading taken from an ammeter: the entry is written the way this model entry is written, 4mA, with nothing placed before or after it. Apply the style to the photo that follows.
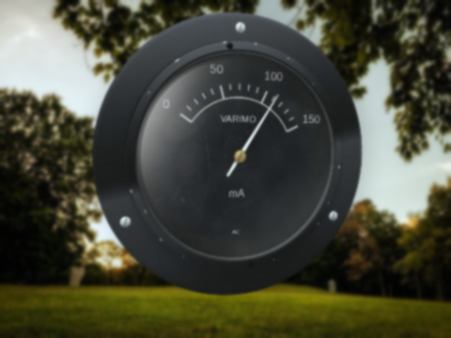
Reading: 110mA
